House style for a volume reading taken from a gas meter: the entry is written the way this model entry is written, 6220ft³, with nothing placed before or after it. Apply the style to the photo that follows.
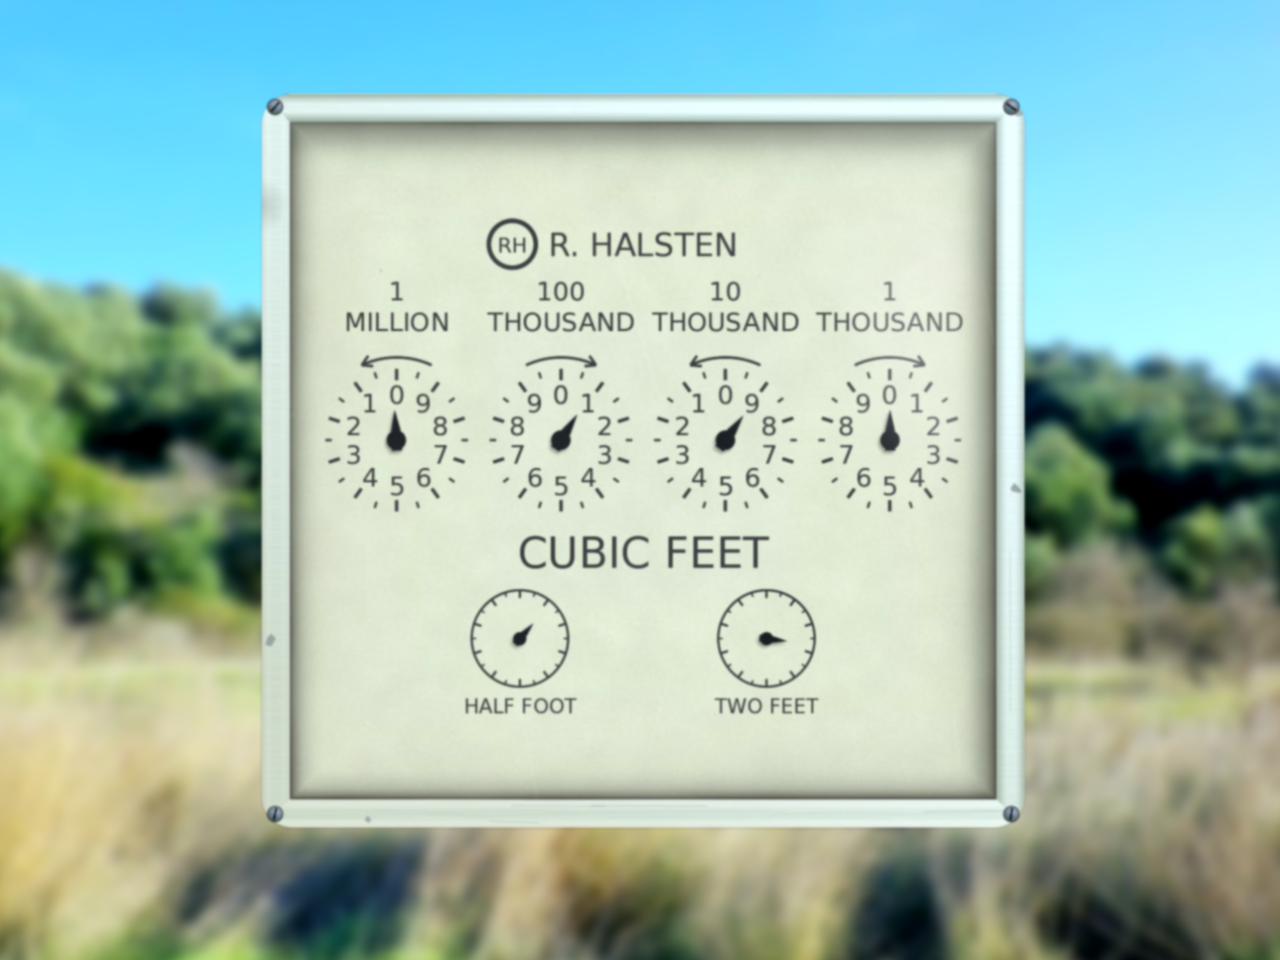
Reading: 9000ft³
